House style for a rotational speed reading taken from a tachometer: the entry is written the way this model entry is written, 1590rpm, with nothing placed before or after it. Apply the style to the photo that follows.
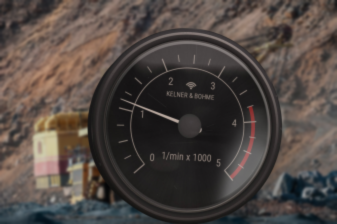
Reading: 1125rpm
